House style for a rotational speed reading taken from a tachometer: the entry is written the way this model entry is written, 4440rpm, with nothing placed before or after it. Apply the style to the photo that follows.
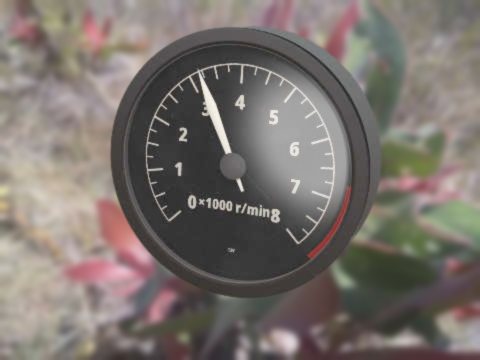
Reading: 3250rpm
